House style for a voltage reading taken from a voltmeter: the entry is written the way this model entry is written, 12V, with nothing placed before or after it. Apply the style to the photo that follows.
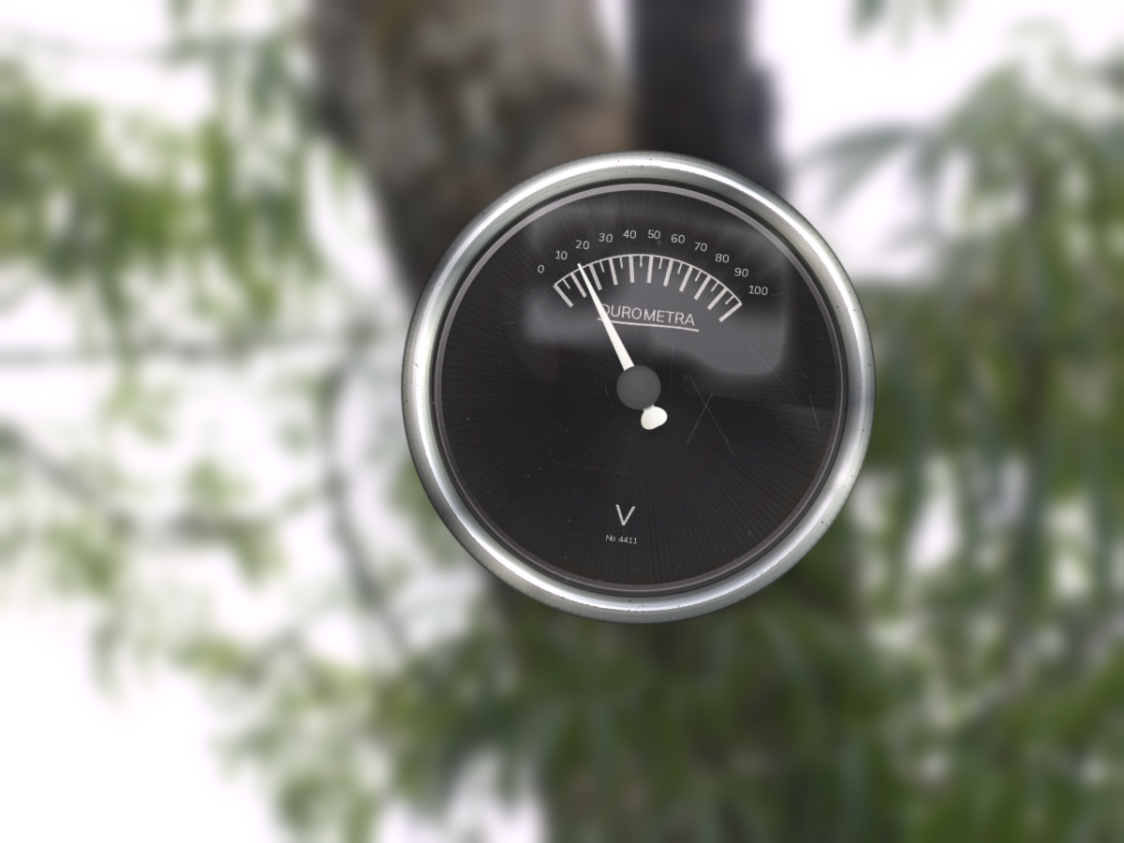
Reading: 15V
